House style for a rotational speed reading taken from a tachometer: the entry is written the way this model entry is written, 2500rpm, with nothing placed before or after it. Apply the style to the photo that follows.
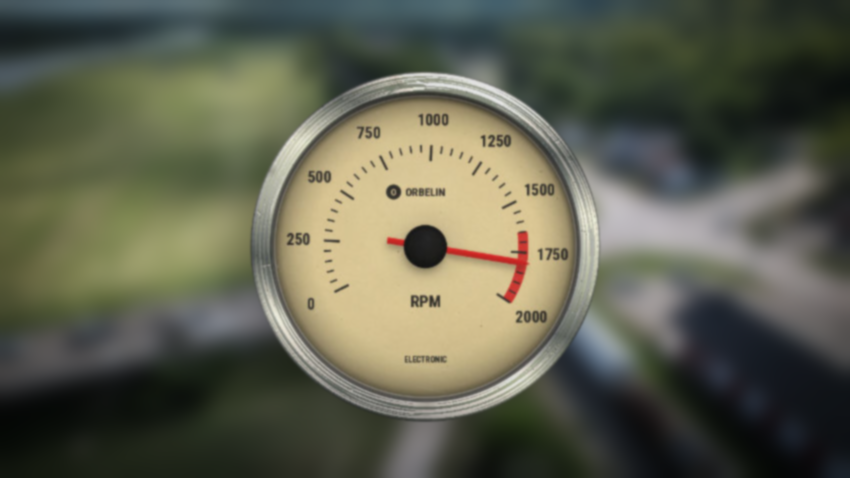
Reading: 1800rpm
